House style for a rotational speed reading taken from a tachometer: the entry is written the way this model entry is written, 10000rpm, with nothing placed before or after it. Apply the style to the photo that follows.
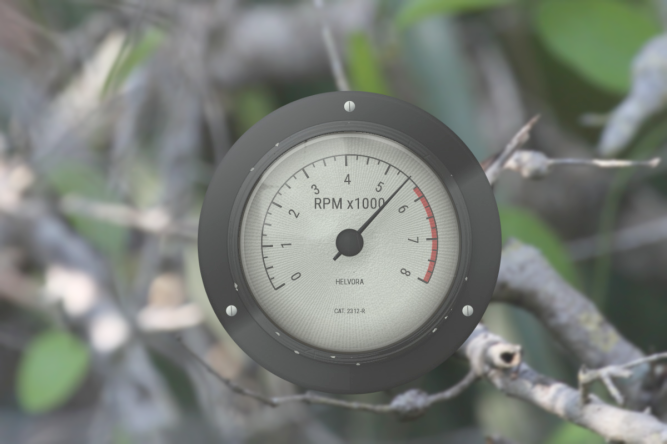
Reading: 5500rpm
